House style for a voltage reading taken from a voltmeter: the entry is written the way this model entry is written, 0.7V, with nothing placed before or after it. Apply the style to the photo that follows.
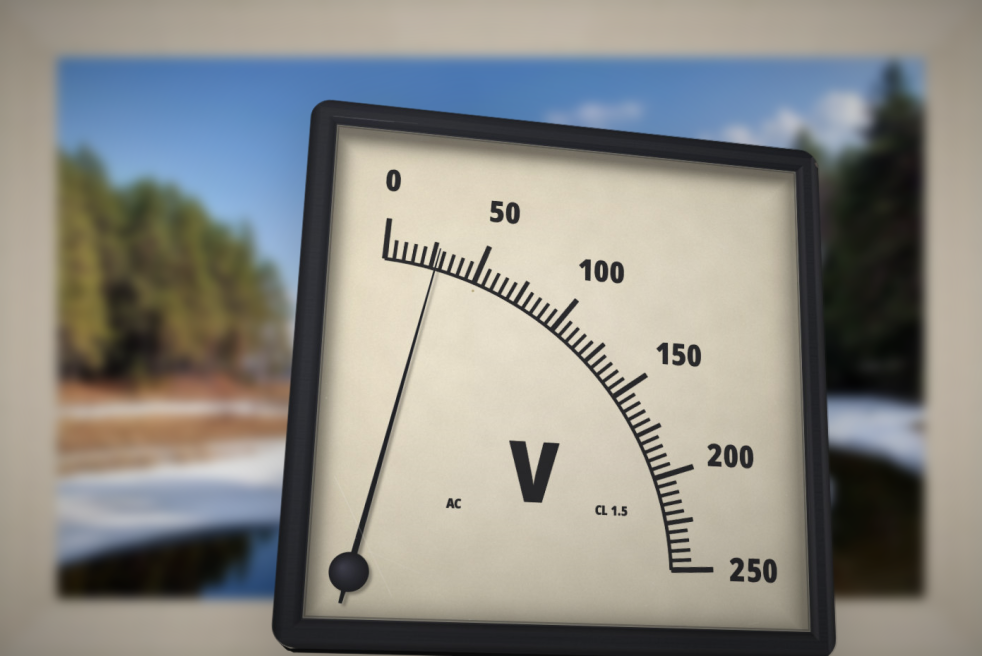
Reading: 27.5V
